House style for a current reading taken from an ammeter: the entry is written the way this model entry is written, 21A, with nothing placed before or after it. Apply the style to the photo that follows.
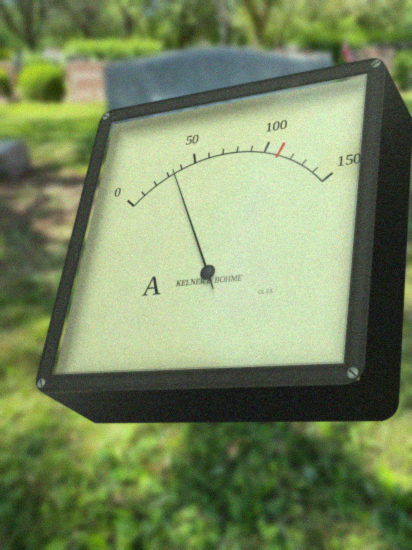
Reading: 35A
